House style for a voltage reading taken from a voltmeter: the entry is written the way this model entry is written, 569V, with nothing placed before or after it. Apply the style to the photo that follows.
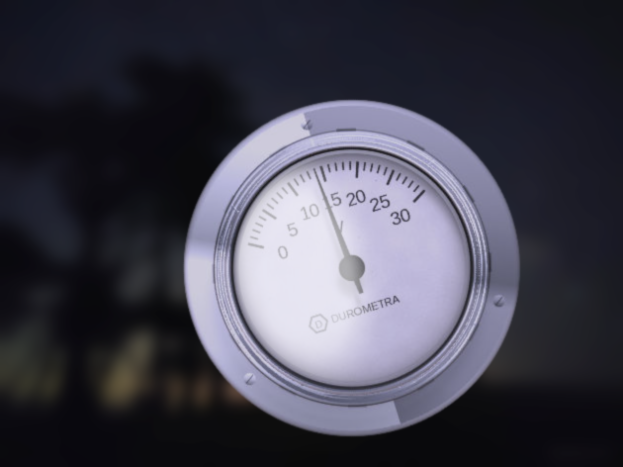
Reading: 14V
